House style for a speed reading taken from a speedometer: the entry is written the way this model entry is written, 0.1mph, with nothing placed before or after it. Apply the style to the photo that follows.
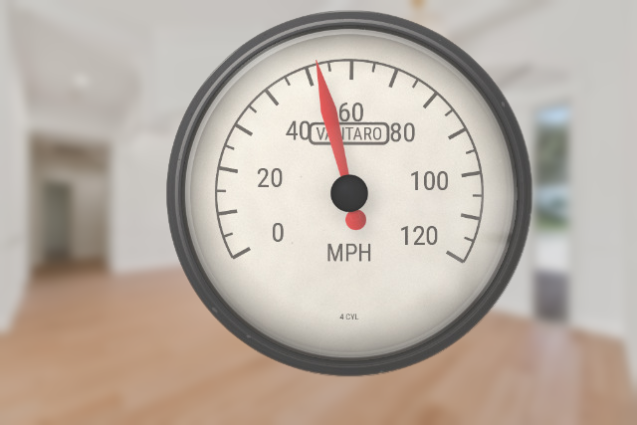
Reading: 52.5mph
